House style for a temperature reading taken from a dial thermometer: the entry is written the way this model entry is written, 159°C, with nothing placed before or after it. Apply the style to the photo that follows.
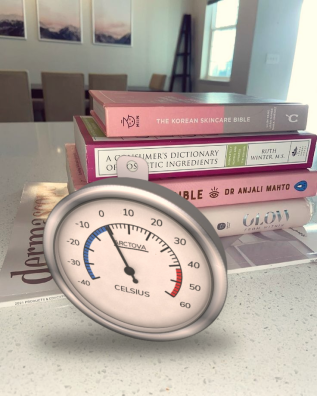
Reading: 0°C
